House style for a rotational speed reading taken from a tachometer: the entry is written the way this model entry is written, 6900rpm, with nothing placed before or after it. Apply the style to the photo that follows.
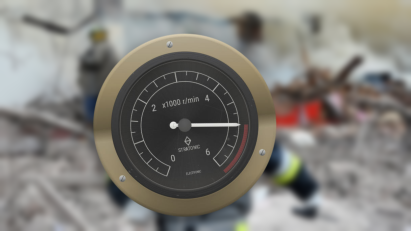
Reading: 5000rpm
